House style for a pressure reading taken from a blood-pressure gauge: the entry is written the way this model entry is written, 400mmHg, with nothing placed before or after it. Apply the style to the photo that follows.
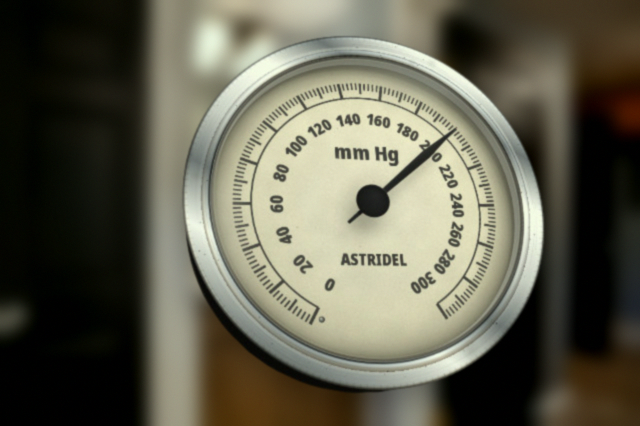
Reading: 200mmHg
